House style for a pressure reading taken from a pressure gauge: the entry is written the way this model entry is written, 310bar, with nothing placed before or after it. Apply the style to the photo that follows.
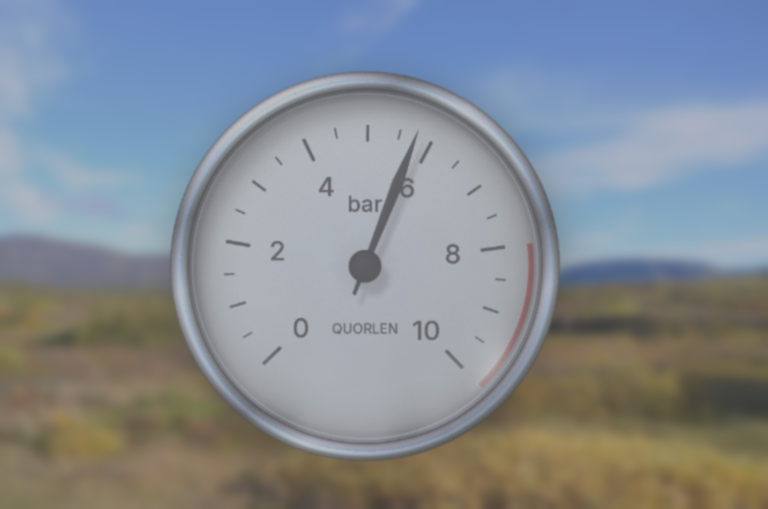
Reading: 5.75bar
